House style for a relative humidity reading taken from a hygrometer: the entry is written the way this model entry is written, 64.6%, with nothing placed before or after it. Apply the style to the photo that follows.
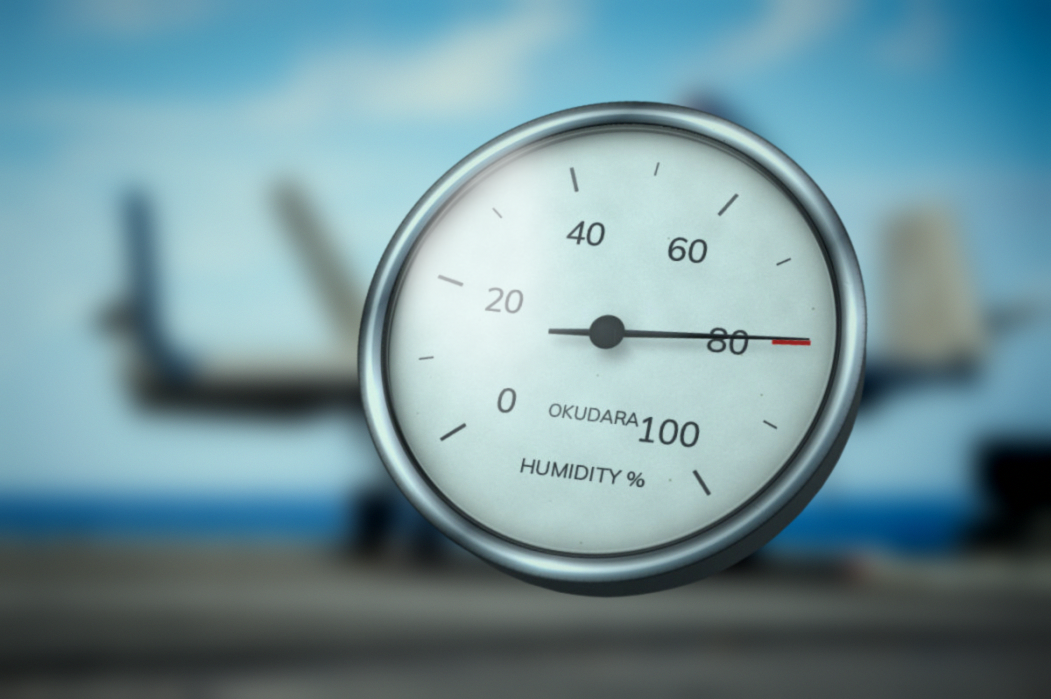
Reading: 80%
